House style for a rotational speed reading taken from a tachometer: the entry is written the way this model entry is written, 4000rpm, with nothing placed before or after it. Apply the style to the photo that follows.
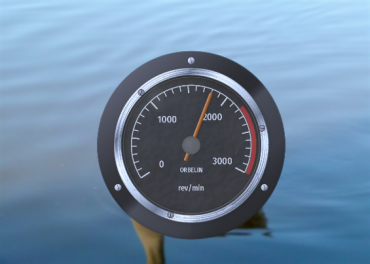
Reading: 1800rpm
